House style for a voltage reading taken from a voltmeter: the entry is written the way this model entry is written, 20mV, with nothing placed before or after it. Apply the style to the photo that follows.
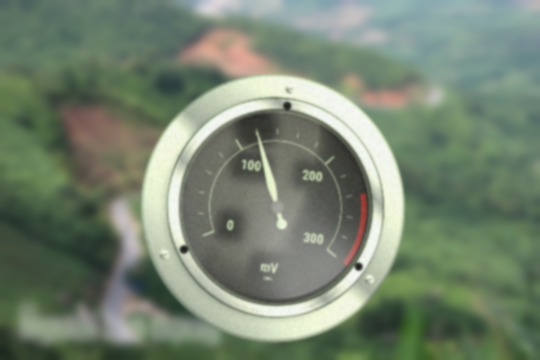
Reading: 120mV
